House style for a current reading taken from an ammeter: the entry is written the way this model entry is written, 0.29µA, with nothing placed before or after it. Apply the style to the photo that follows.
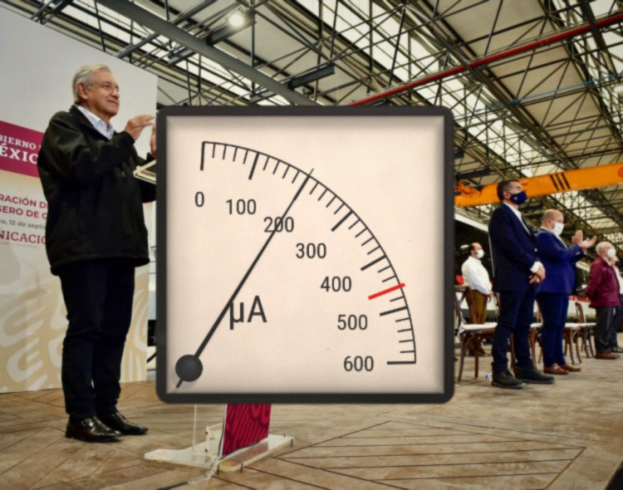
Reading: 200µA
